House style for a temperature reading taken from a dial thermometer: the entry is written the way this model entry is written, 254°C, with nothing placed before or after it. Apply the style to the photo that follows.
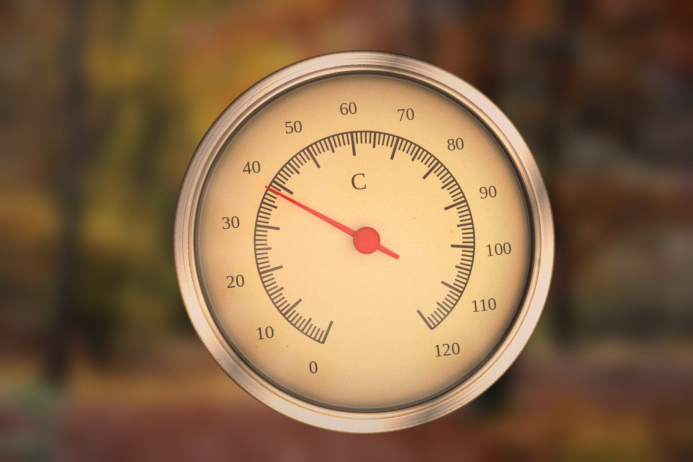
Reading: 38°C
